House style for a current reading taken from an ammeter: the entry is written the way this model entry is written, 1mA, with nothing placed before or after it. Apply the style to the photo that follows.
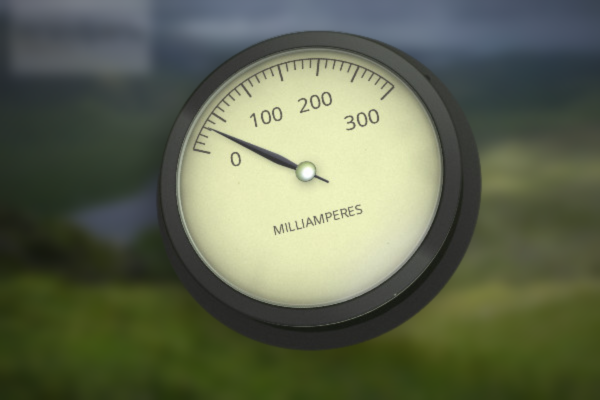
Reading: 30mA
